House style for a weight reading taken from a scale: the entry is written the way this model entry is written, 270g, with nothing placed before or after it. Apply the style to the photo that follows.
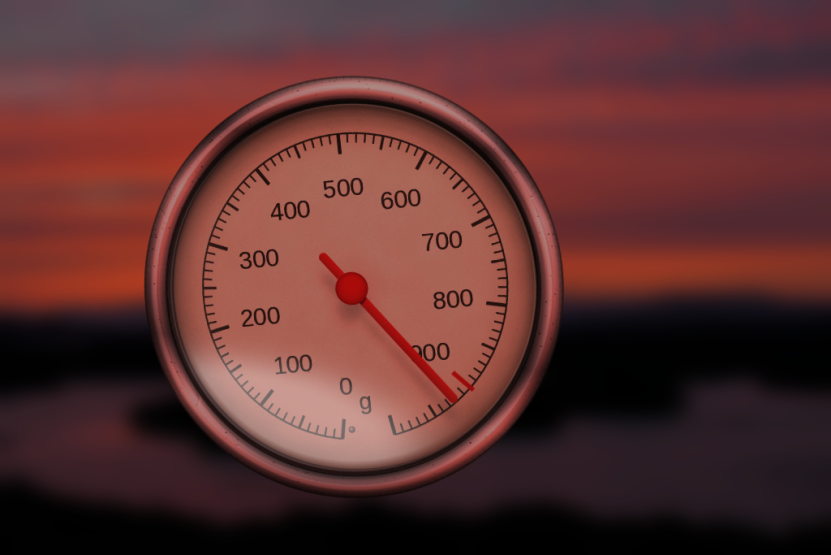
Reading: 920g
